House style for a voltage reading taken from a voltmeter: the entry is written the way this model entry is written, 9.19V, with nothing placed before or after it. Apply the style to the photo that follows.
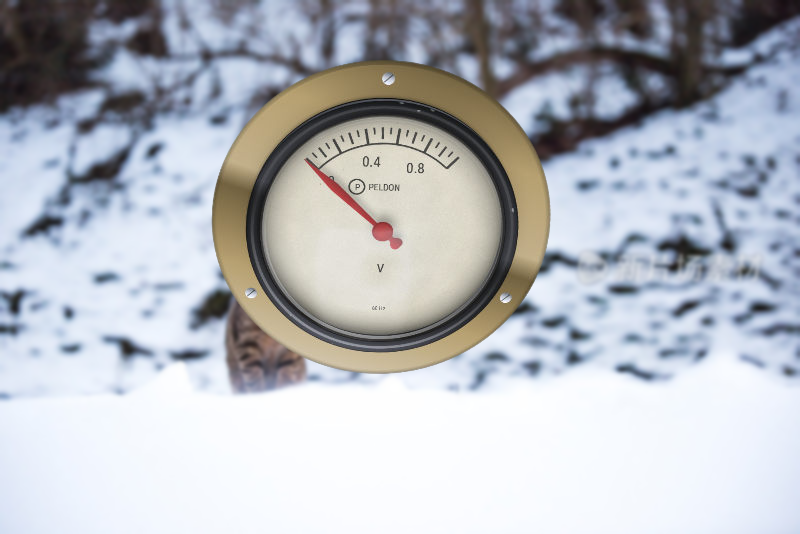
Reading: 0V
